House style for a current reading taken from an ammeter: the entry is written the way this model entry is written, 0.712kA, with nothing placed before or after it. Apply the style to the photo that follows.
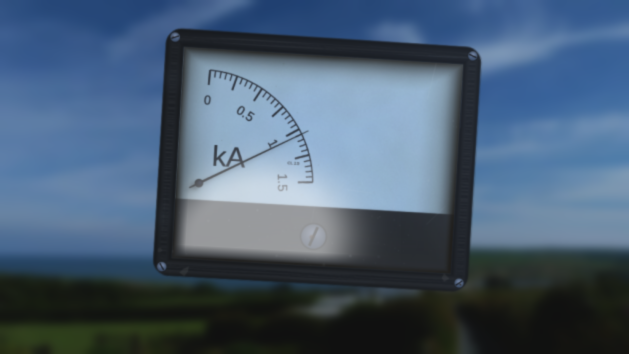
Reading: 1.05kA
